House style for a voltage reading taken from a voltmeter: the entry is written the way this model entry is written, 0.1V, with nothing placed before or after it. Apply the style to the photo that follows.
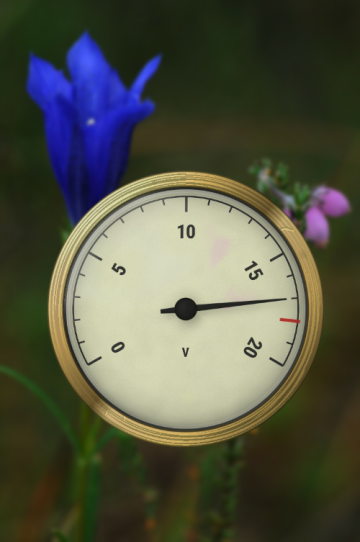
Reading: 17V
